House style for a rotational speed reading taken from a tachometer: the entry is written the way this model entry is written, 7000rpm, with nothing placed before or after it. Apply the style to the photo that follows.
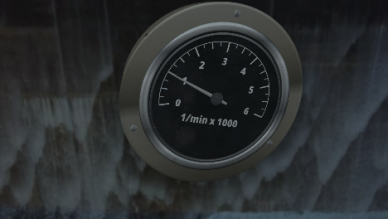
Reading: 1000rpm
